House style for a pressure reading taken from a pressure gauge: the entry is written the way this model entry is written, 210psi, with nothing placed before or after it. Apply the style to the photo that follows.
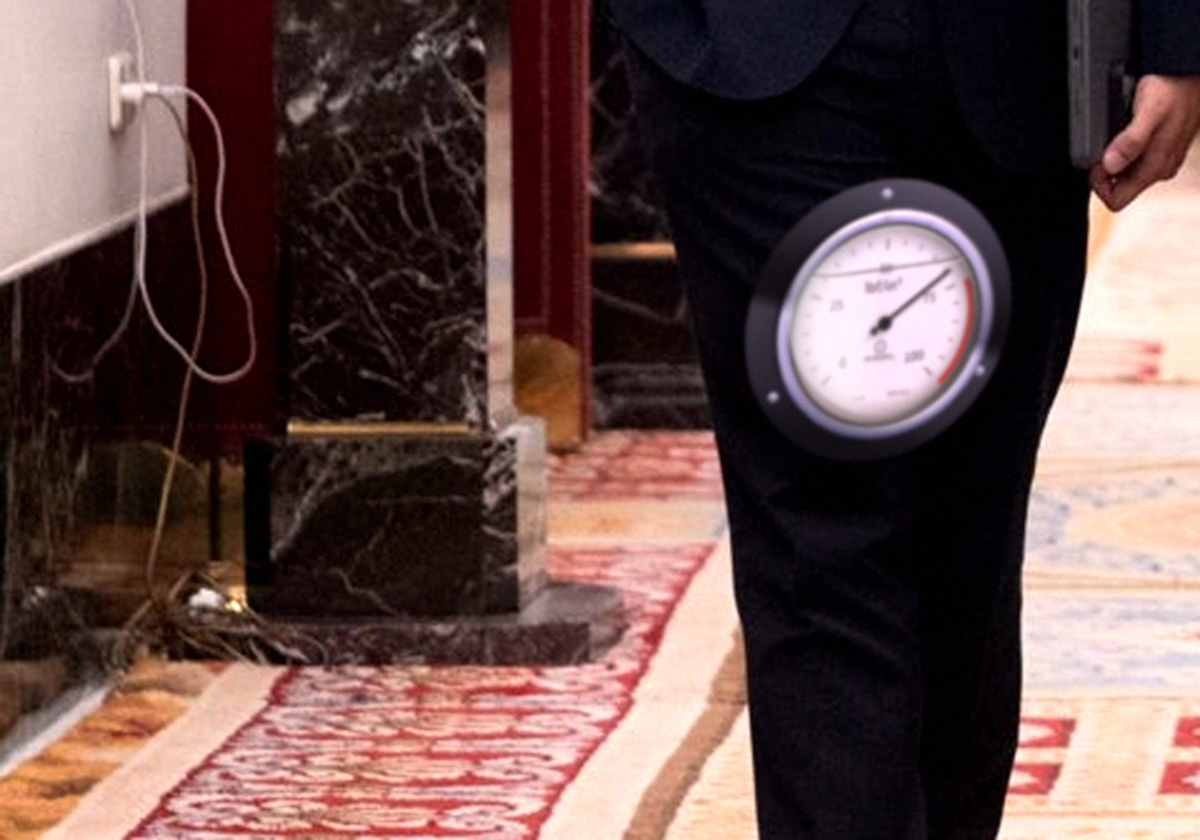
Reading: 70psi
